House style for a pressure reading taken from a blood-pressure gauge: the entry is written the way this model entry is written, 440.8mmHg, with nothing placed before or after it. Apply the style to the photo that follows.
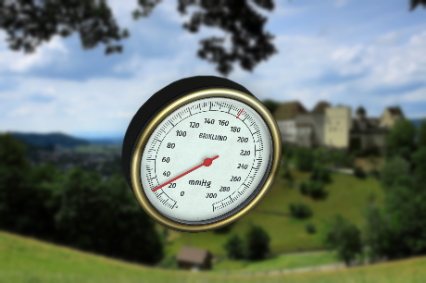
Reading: 30mmHg
